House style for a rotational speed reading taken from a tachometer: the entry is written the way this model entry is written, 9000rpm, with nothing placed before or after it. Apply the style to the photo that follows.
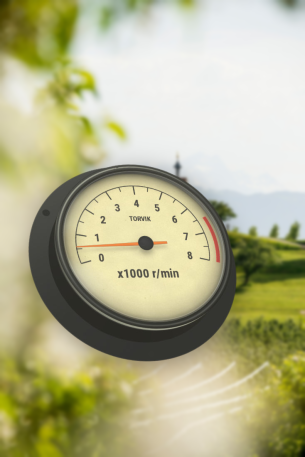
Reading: 500rpm
